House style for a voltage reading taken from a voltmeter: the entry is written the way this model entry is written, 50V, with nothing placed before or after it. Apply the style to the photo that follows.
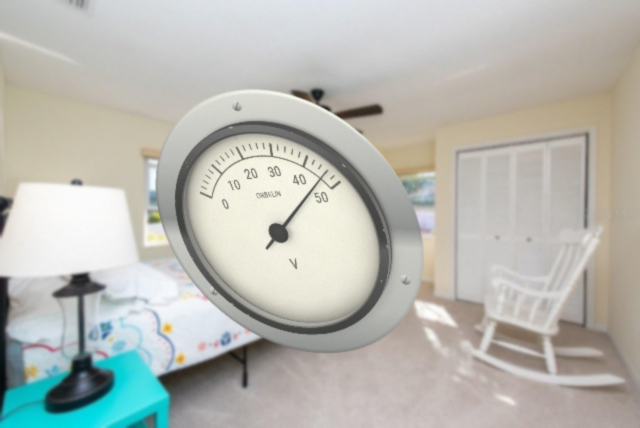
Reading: 46V
